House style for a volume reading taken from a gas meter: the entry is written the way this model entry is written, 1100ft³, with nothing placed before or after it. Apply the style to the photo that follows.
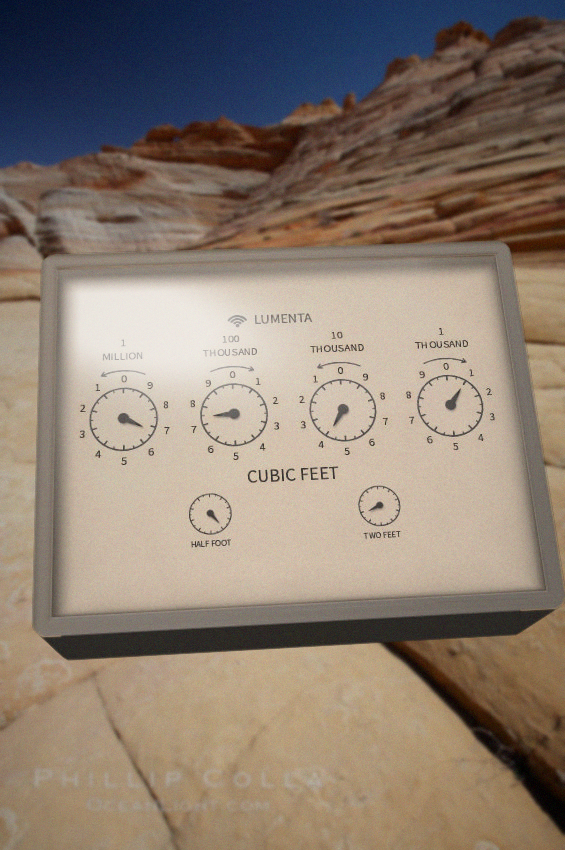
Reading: 674100ft³
